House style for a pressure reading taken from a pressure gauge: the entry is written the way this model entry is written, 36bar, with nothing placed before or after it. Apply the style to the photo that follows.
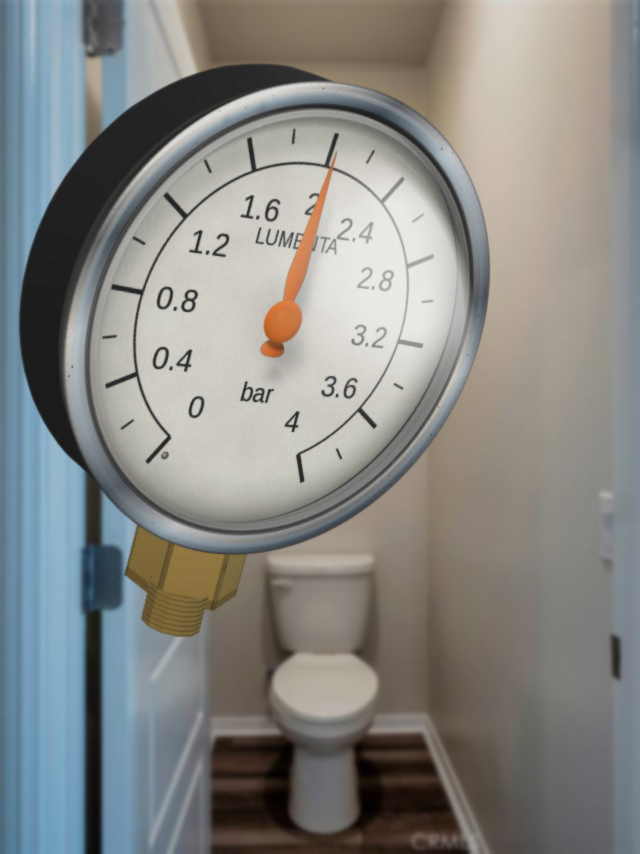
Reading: 2bar
